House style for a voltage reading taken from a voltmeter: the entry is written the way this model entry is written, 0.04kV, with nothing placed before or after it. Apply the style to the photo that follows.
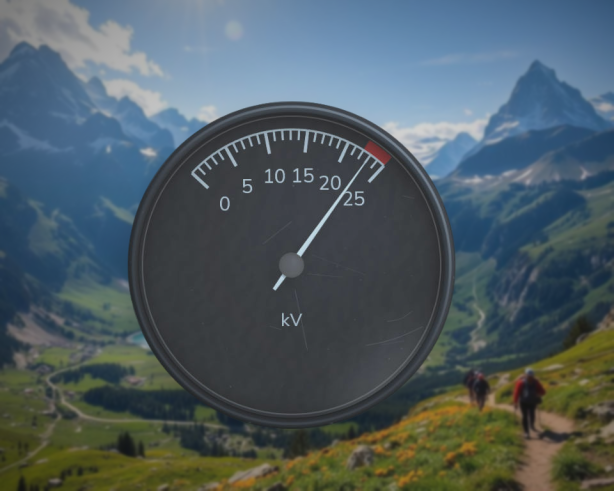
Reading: 23kV
